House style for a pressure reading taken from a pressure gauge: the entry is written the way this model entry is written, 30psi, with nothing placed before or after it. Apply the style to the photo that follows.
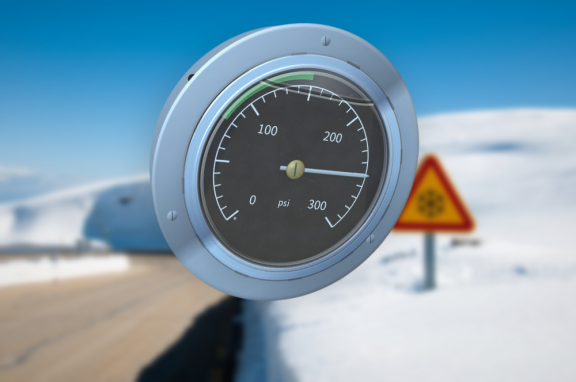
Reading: 250psi
